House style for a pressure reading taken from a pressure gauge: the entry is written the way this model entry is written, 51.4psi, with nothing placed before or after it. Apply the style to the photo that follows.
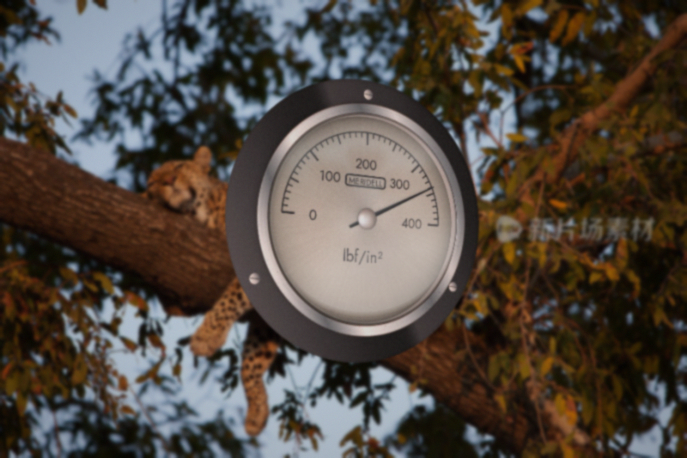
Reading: 340psi
